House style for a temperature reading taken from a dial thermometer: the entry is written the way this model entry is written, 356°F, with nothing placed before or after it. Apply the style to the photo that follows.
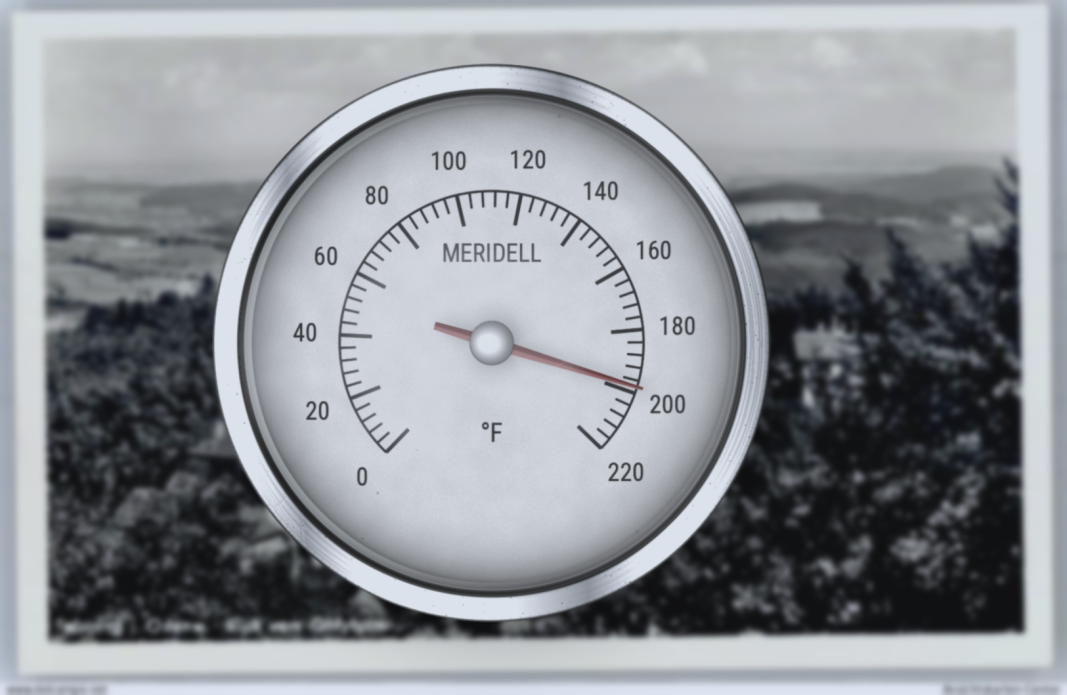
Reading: 198°F
